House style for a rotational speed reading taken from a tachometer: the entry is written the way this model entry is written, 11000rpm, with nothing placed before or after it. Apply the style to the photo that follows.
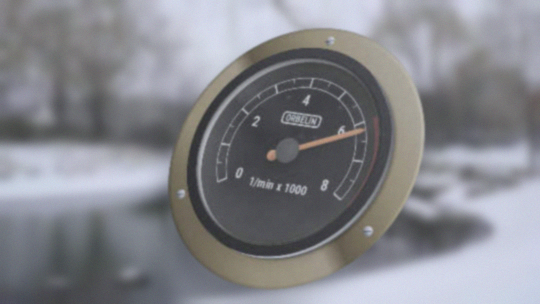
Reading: 6250rpm
